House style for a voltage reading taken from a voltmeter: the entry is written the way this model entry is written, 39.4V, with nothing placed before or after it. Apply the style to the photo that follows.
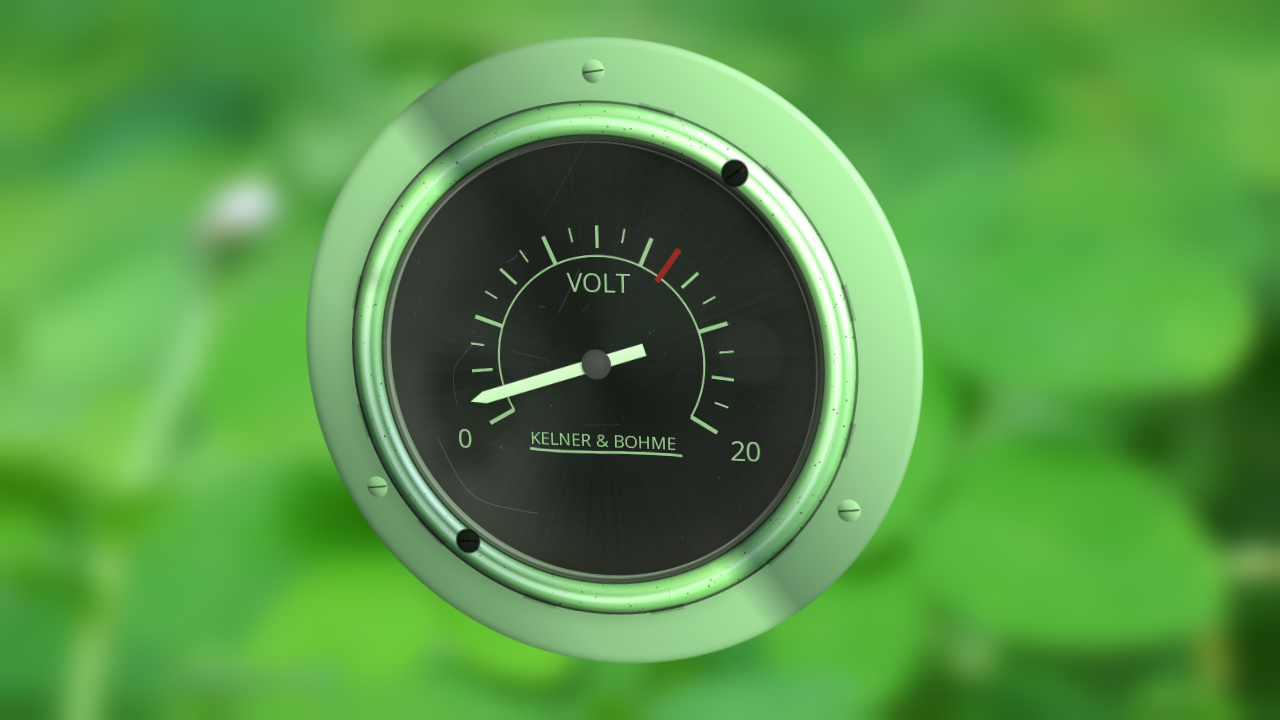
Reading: 1V
